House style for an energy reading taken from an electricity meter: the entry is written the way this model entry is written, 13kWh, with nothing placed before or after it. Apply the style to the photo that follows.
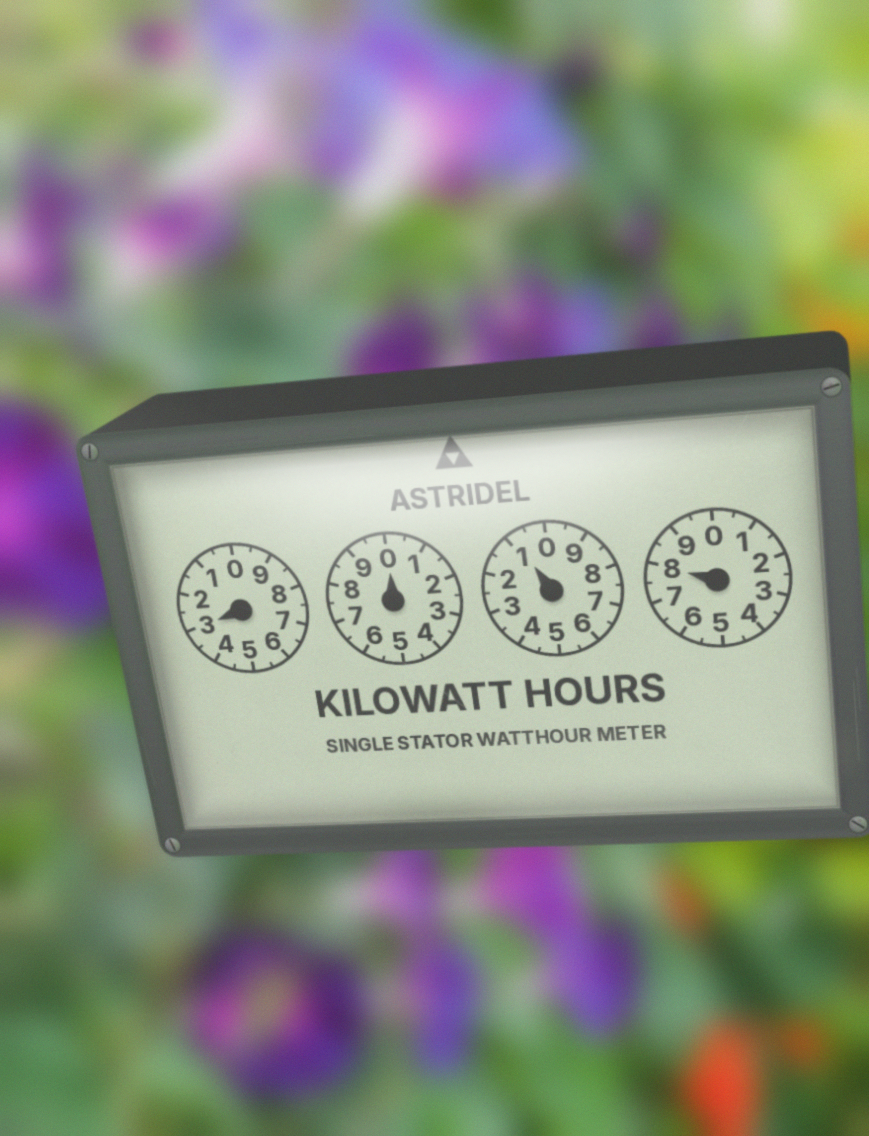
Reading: 3008kWh
